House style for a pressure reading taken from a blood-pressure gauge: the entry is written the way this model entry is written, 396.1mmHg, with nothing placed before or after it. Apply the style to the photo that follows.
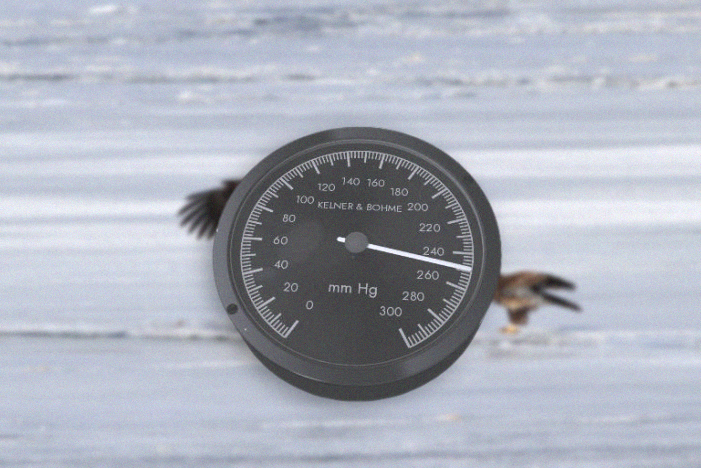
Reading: 250mmHg
